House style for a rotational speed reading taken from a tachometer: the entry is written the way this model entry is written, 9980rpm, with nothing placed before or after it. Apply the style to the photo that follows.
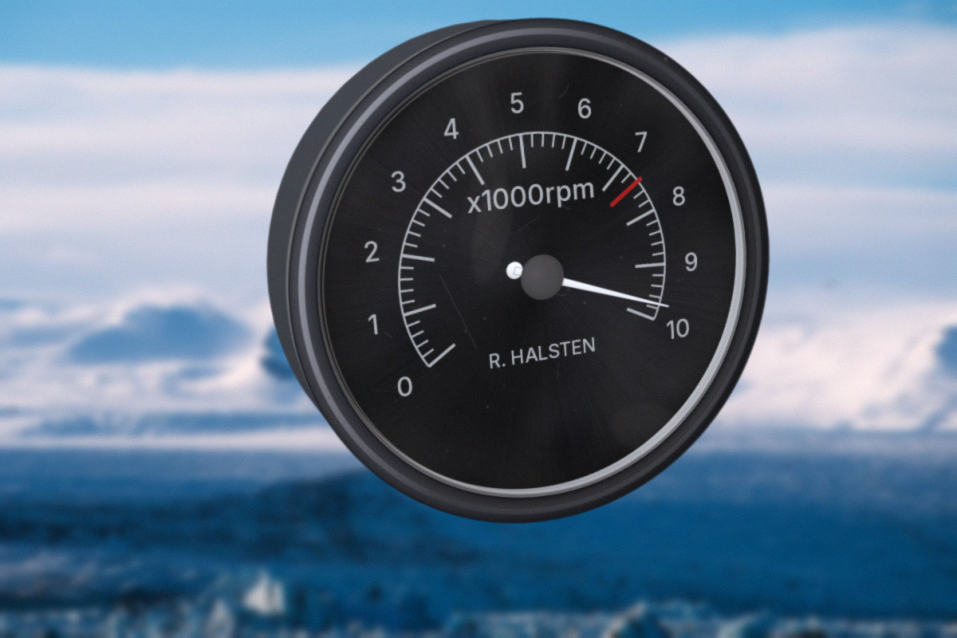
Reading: 9700rpm
